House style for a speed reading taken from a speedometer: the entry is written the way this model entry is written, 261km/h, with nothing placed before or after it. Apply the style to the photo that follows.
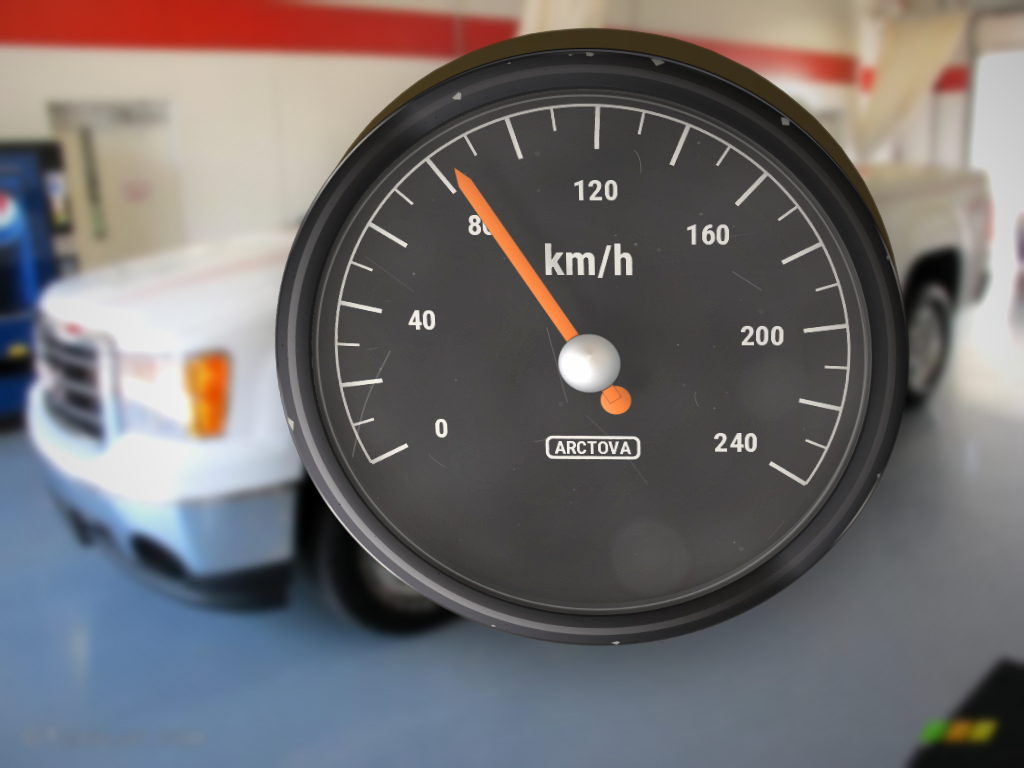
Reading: 85km/h
